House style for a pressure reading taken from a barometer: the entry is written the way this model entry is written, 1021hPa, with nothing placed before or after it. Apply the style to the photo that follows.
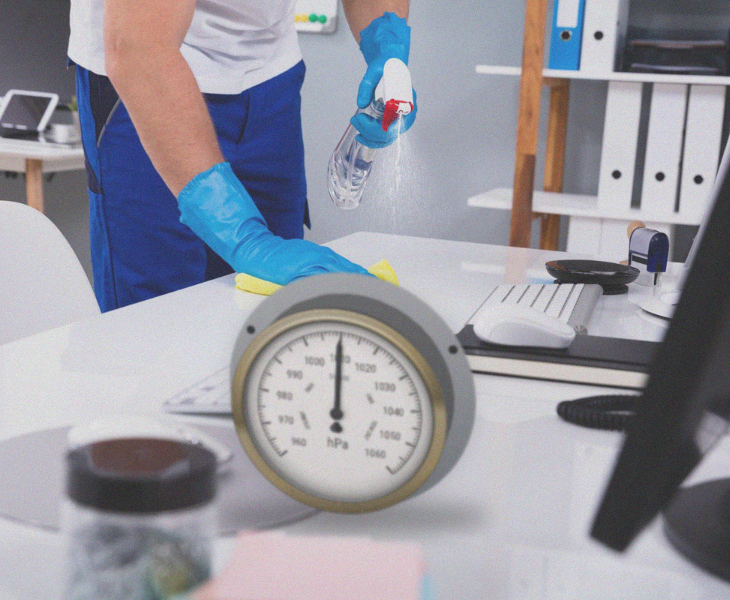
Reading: 1010hPa
